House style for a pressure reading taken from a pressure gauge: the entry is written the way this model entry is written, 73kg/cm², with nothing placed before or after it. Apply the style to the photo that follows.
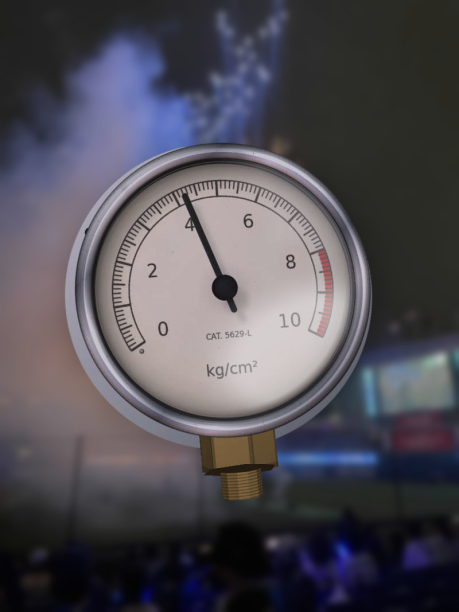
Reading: 4.2kg/cm²
